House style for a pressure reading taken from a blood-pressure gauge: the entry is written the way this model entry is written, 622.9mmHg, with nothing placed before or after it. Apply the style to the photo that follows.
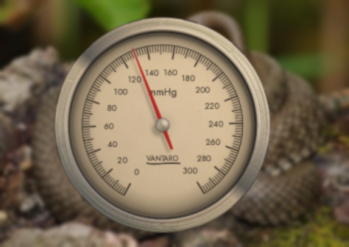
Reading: 130mmHg
